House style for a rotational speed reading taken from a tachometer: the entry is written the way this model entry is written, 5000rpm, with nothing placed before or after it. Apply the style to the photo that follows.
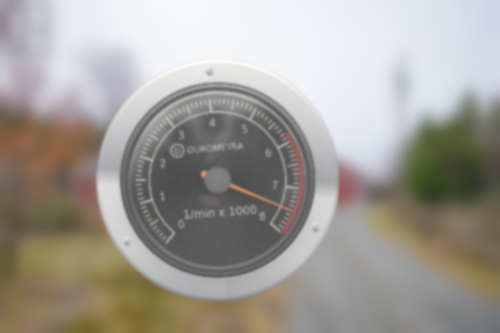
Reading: 7500rpm
